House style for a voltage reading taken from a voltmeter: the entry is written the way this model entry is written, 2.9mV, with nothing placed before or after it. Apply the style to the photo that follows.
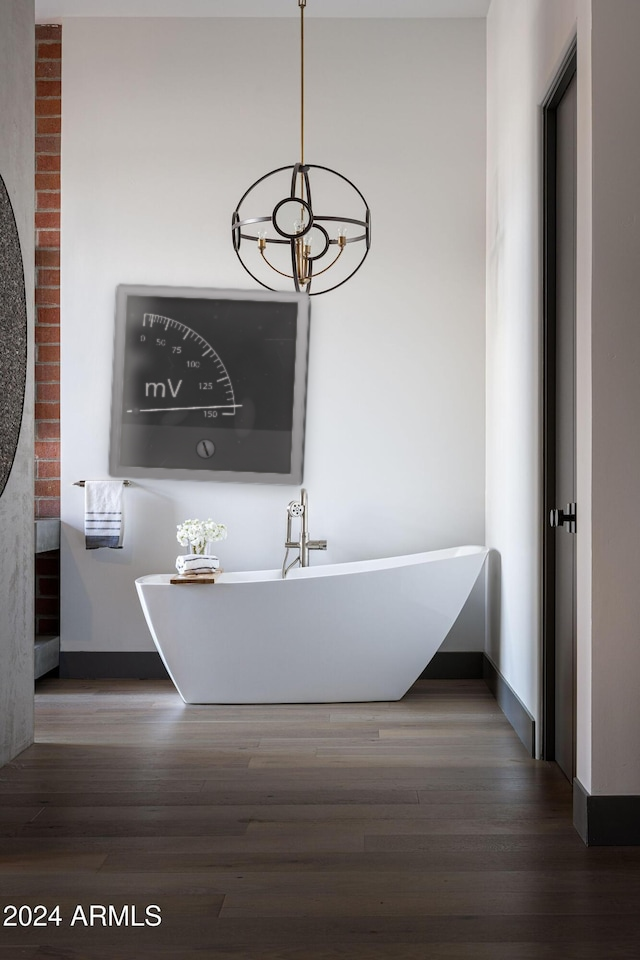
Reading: 145mV
